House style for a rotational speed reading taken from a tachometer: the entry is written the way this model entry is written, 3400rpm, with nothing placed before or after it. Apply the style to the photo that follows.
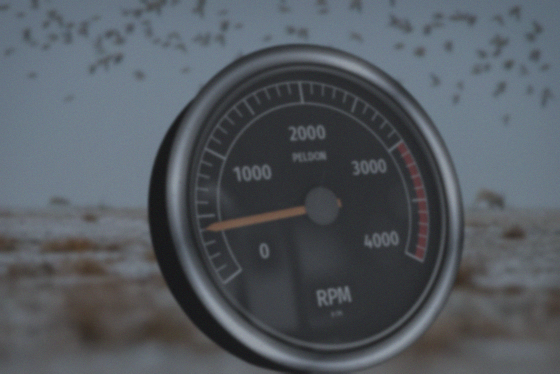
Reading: 400rpm
